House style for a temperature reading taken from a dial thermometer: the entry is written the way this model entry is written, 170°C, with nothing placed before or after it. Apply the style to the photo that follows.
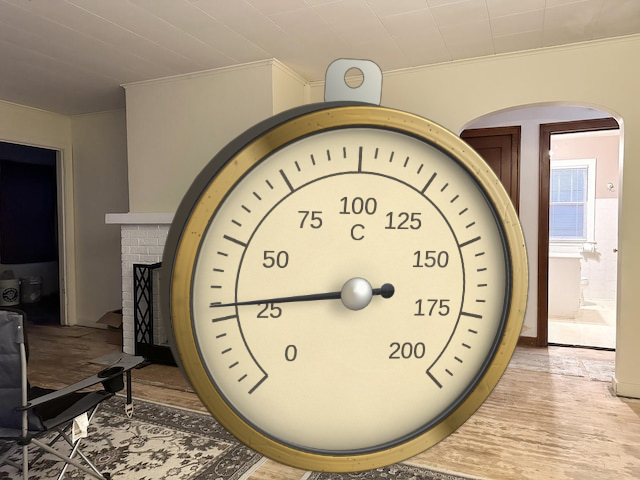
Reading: 30°C
